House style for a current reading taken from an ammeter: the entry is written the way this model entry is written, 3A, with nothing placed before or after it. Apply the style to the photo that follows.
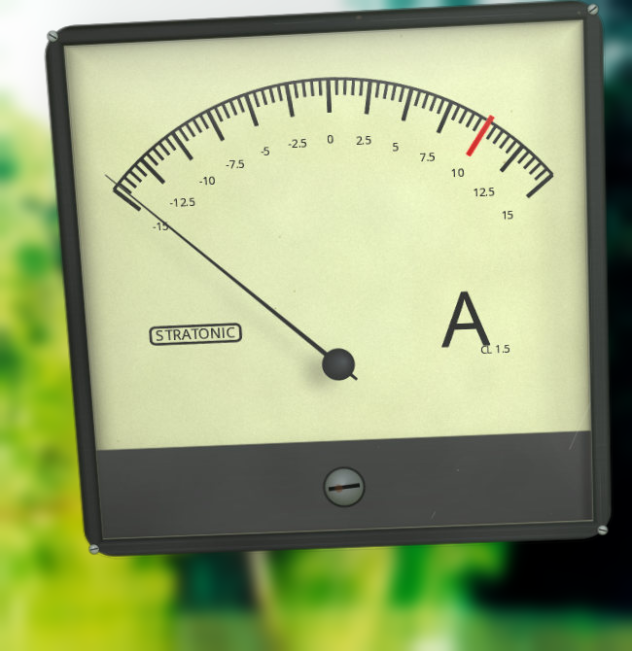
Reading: -14.5A
